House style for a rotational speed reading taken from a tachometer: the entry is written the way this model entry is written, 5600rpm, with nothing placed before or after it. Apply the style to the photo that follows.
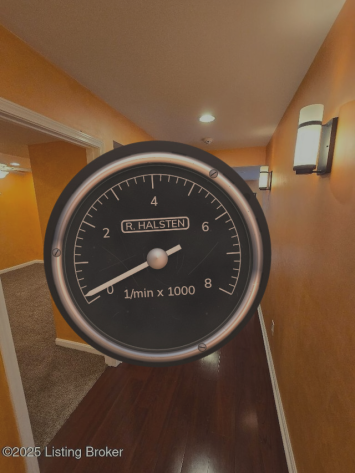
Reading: 200rpm
